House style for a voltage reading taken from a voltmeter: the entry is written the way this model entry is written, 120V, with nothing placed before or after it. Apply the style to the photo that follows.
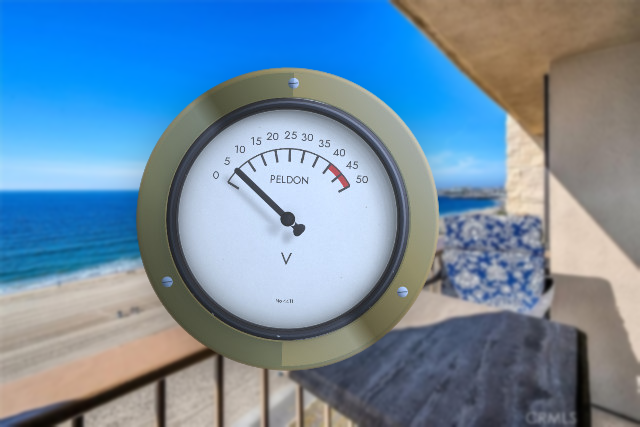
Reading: 5V
